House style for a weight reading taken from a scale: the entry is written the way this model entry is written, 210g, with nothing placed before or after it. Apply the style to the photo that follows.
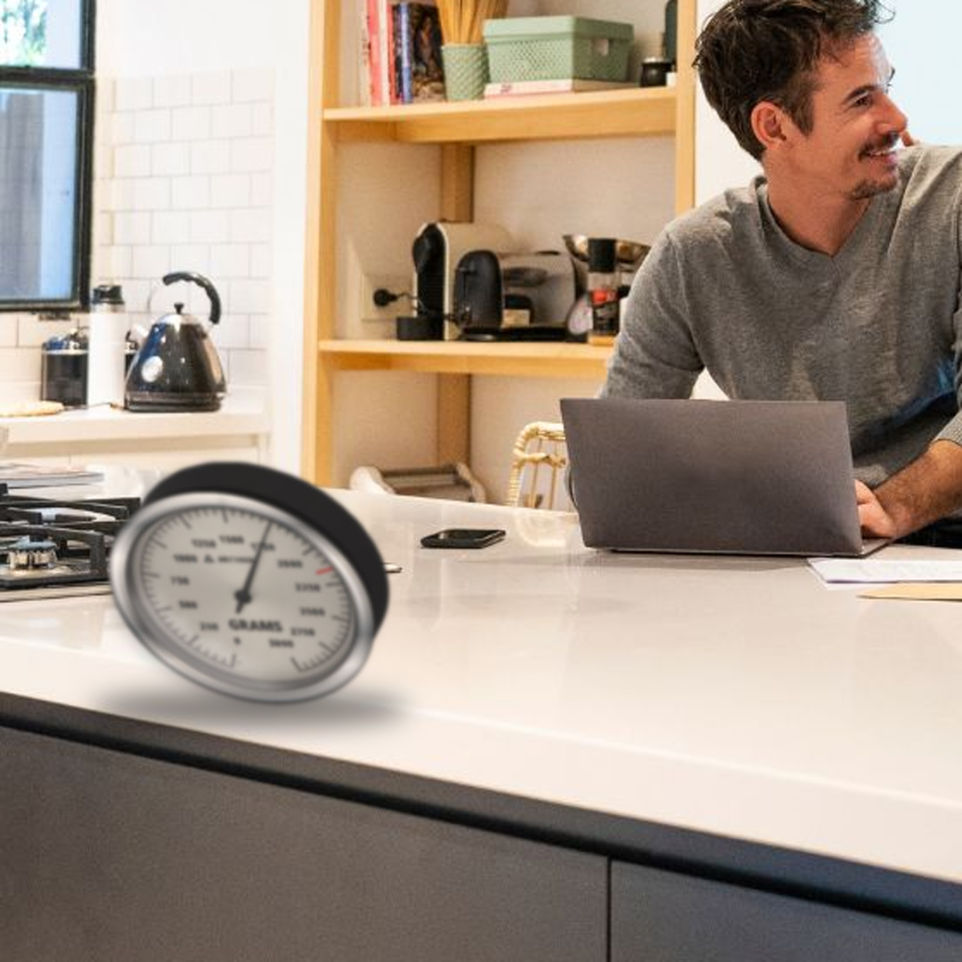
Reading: 1750g
